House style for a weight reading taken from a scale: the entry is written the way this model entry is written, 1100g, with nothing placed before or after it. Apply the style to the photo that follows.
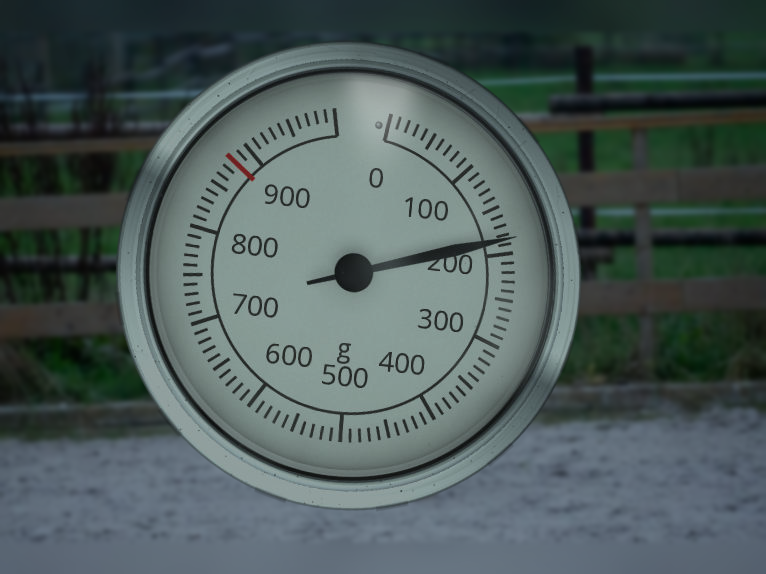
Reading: 185g
